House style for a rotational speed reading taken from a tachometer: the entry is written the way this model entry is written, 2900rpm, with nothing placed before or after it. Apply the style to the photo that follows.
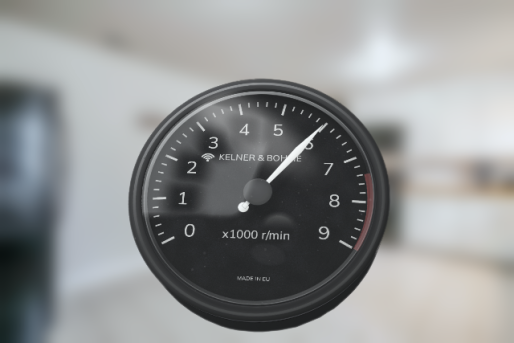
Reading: 6000rpm
